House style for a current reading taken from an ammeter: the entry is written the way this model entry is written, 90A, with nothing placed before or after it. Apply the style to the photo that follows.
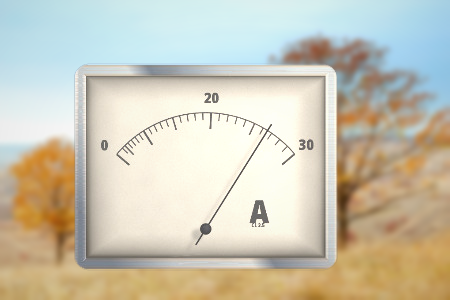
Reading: 26.5A
